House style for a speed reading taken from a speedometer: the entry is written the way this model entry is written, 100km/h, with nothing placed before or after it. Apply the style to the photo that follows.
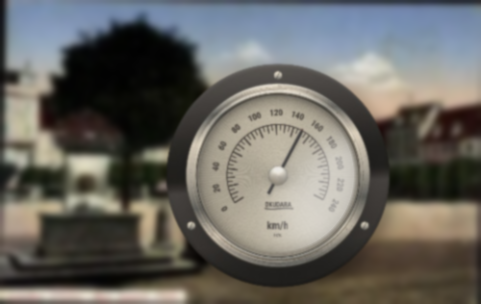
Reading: 150km/h
